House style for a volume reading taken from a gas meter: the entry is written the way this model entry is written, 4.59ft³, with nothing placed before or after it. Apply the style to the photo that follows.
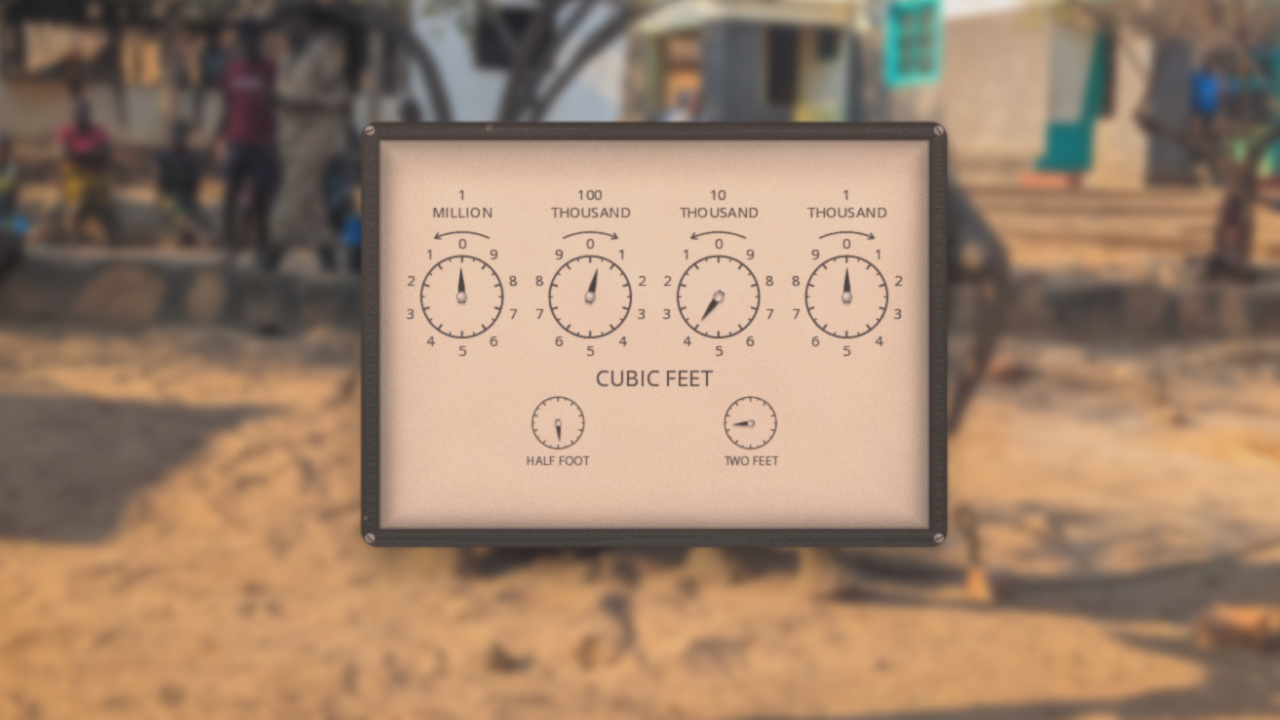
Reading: 4000ft³
